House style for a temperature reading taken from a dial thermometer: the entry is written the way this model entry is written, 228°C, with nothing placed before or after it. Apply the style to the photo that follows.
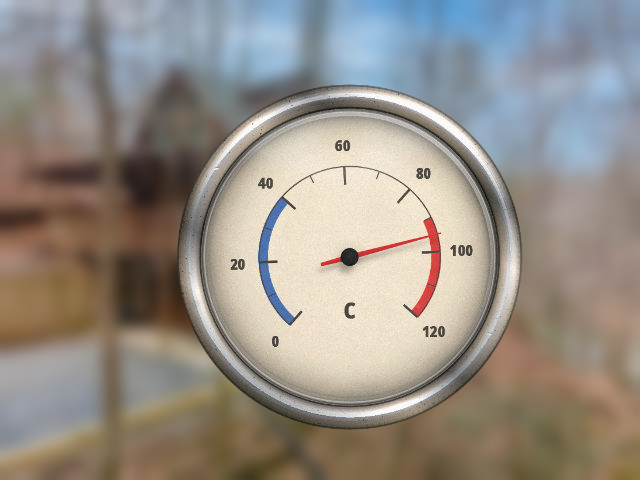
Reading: 95°C
